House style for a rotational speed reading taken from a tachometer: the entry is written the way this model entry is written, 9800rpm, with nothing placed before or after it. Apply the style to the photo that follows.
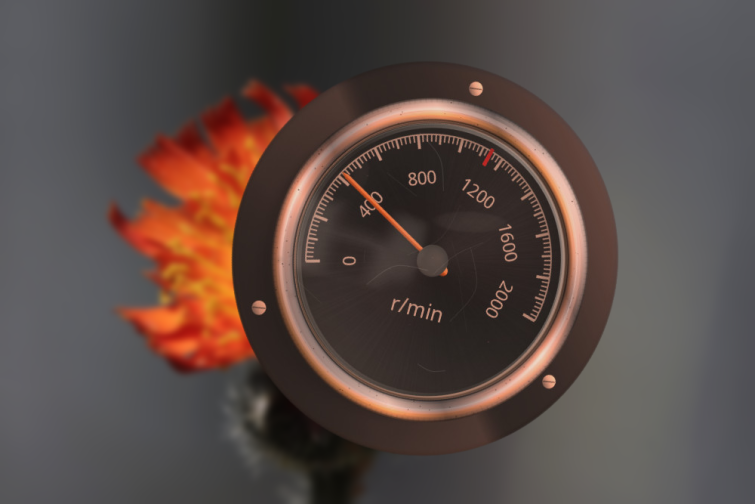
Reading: 420rpm
